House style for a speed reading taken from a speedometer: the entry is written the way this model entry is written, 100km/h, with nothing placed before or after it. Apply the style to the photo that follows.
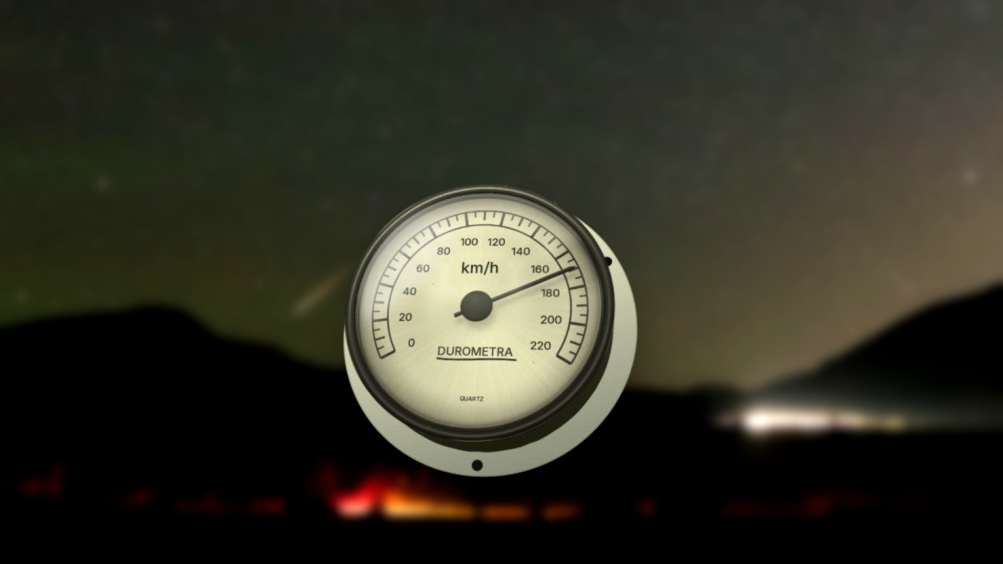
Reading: 170km/h
